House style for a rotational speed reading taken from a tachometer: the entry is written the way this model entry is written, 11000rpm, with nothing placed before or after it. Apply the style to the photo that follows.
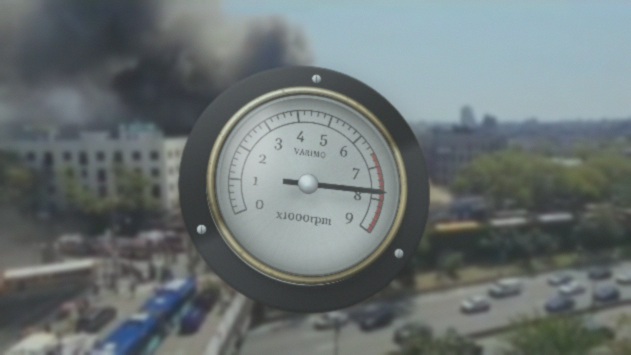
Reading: 7800rpm
